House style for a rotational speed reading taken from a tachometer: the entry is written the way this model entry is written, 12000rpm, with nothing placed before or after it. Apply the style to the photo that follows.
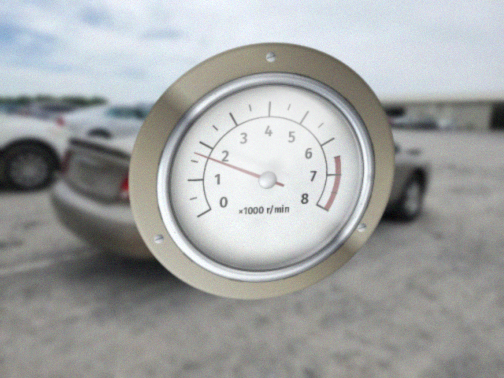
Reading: 1750rpm
